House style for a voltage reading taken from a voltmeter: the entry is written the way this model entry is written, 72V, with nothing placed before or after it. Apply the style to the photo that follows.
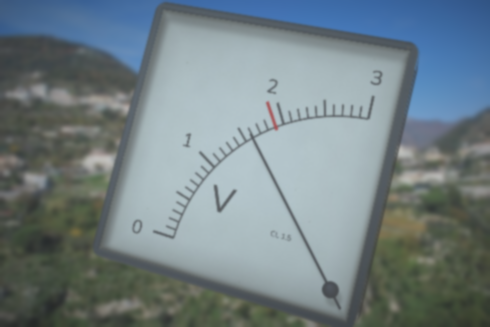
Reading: 1.6V
